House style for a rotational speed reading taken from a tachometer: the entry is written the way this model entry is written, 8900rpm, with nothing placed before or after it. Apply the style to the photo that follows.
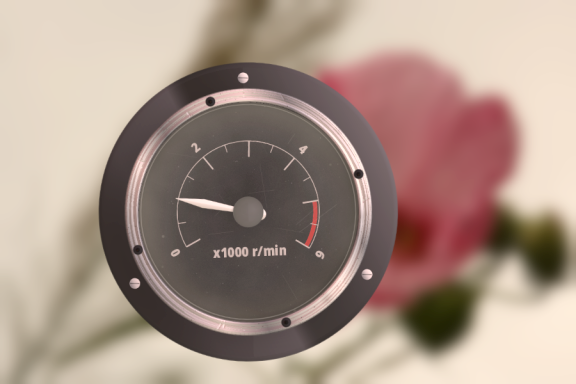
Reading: 1000rpm
